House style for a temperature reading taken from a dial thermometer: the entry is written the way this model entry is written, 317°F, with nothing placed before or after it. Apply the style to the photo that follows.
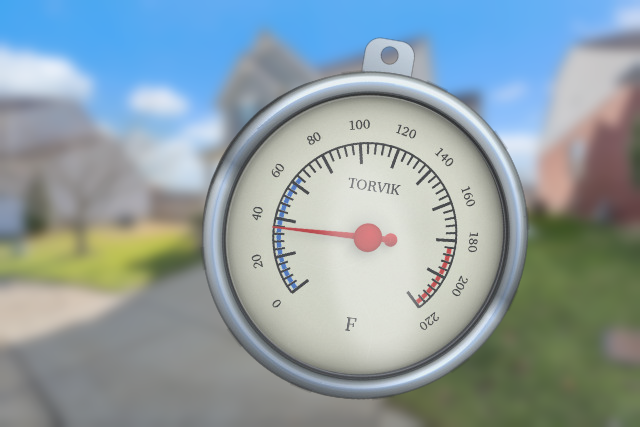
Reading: 36°F
